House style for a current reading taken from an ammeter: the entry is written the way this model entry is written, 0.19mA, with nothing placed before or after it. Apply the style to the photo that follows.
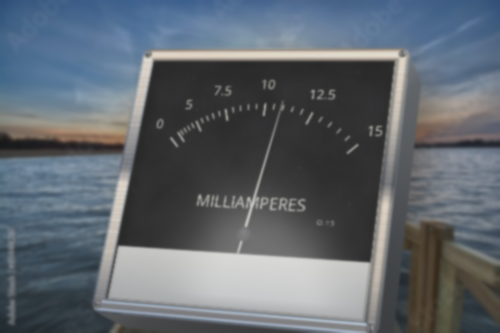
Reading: 11mA
